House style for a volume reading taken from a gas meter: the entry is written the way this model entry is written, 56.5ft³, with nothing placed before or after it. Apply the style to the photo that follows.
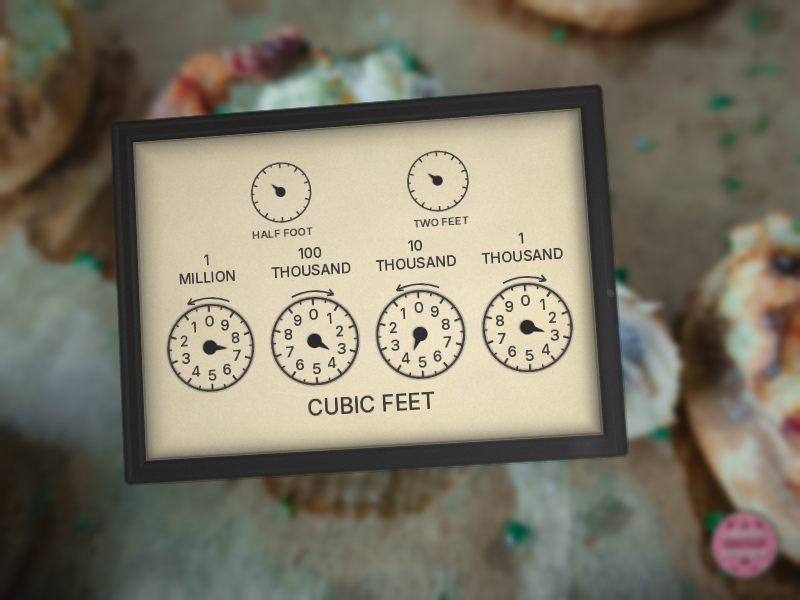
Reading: 734300ft³
